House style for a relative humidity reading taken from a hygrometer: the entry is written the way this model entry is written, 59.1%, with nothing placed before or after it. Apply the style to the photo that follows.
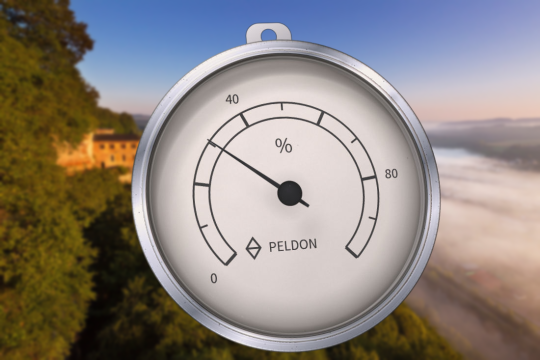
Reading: 30%
